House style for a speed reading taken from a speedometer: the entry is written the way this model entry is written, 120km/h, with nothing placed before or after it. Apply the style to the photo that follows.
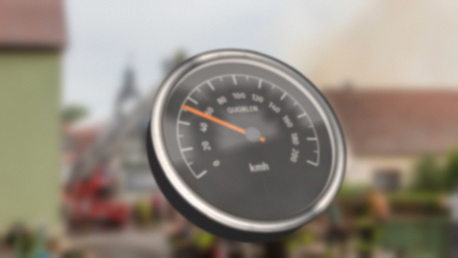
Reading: 50km/h
